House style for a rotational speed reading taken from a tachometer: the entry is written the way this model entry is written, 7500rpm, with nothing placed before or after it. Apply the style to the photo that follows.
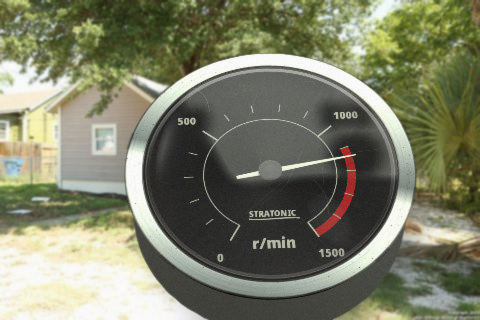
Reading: 1150rpm
